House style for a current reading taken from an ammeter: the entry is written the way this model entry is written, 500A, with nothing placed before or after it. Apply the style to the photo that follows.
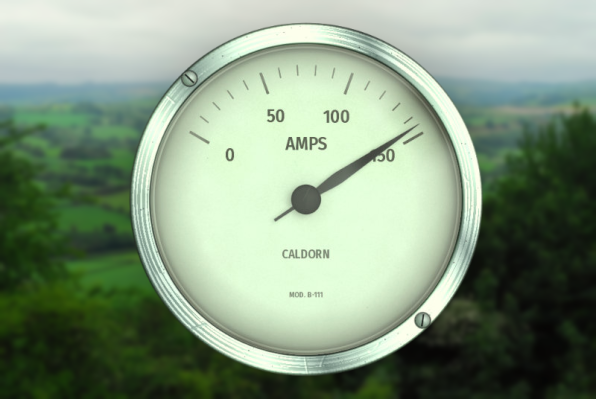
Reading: 145A
